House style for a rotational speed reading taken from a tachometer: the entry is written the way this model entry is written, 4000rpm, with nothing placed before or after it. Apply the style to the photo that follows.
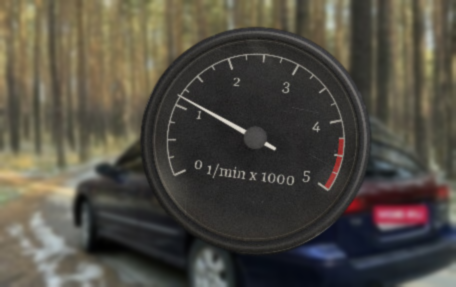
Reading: 1125rpm
